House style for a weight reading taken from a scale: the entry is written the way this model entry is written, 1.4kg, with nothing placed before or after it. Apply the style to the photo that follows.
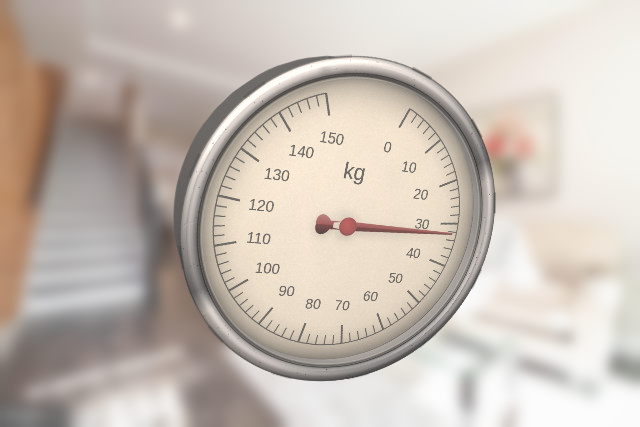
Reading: 32kg
